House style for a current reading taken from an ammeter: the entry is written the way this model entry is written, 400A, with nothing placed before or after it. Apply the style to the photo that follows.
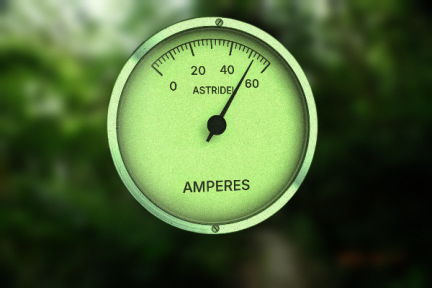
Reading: 52A
